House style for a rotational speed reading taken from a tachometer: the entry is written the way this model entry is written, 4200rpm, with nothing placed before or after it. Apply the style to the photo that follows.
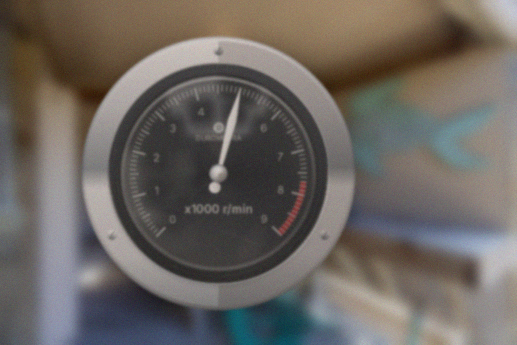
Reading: 5000rpm
